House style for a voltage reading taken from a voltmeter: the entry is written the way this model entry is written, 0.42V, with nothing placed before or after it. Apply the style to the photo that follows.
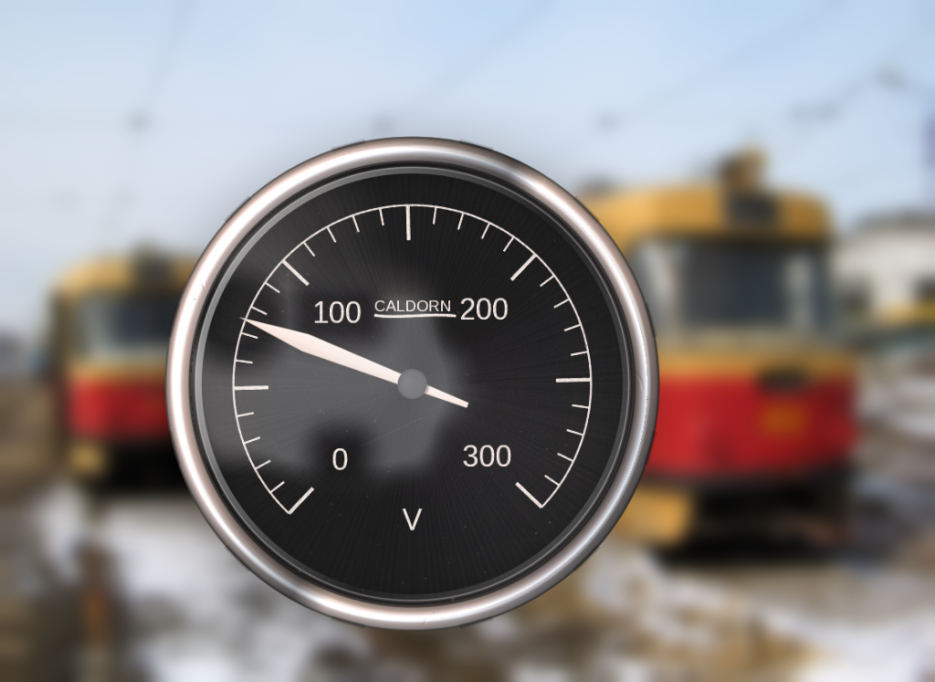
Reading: 75V
